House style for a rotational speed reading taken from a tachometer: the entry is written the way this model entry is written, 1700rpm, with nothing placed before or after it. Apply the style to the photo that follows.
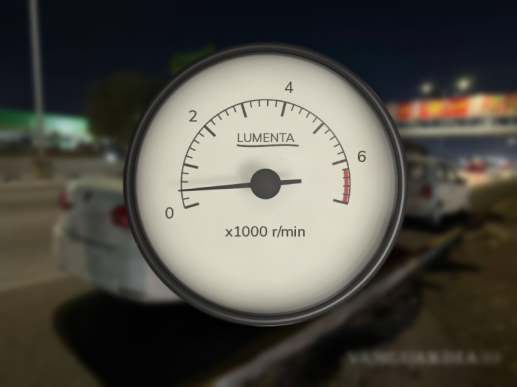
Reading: 400rpm
